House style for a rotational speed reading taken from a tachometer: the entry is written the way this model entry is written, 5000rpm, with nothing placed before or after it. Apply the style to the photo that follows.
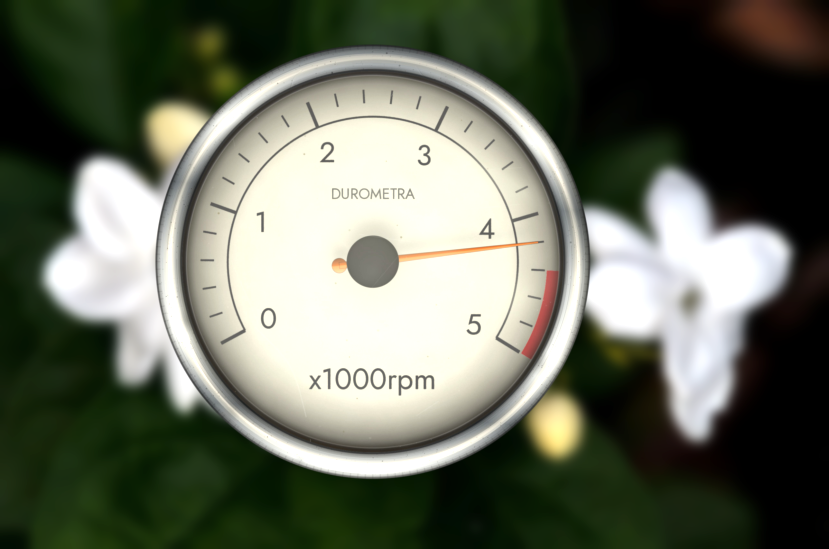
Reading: 4200rpm
